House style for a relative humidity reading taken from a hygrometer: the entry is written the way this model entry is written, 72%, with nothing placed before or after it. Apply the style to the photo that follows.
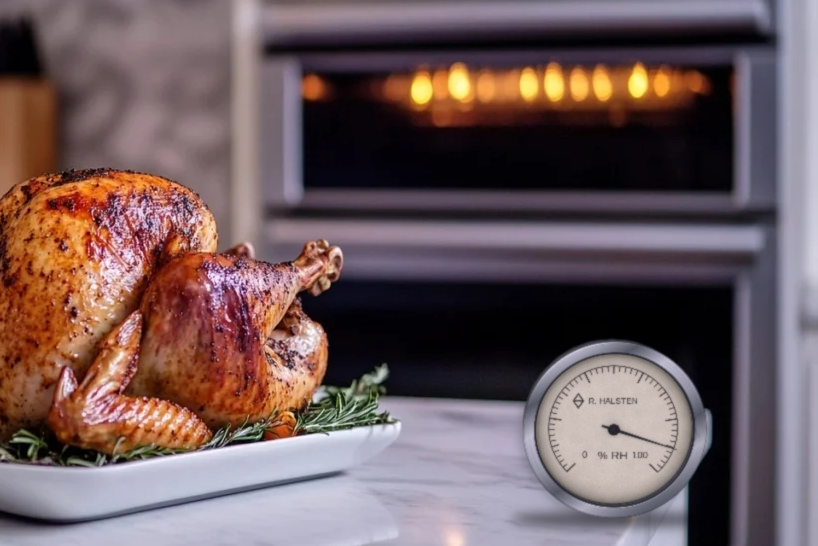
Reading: 90%
